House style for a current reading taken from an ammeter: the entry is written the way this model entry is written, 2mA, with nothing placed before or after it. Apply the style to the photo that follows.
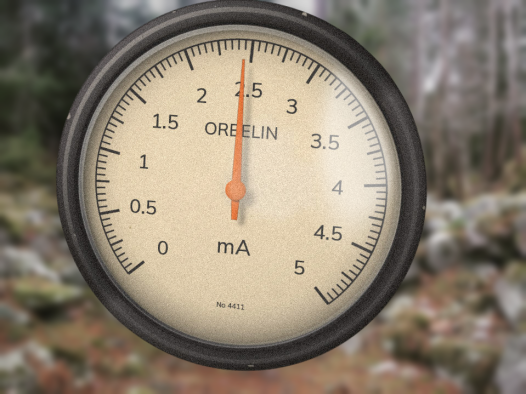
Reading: 2.45mA
